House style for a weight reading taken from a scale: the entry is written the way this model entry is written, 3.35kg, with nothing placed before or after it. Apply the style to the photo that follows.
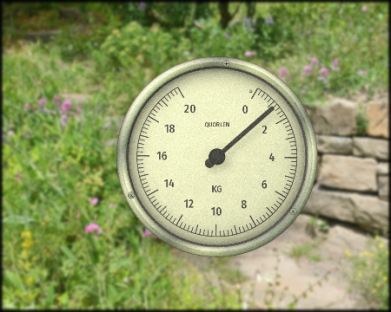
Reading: 1.2kg
